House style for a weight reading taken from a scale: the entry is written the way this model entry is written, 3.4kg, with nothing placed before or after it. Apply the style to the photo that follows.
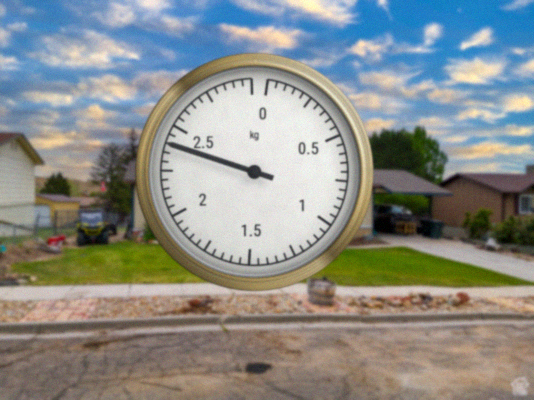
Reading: 2.4kg
